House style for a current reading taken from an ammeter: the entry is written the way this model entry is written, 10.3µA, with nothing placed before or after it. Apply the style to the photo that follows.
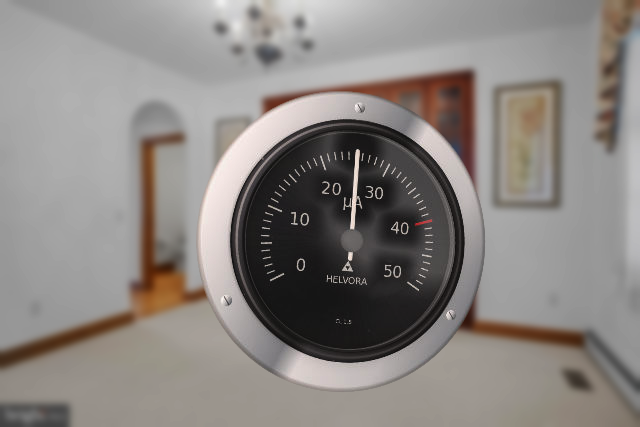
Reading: 25µA
